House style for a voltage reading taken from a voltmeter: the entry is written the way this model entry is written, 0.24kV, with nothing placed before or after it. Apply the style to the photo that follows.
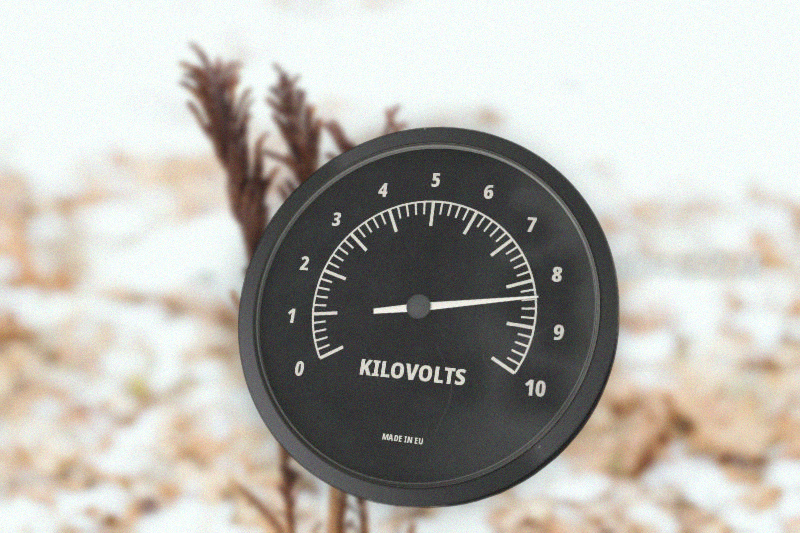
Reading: 8.4kV
